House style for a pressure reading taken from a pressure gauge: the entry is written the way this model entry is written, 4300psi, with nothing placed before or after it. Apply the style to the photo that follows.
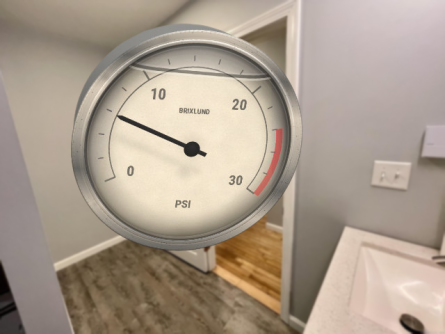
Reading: 6psi
